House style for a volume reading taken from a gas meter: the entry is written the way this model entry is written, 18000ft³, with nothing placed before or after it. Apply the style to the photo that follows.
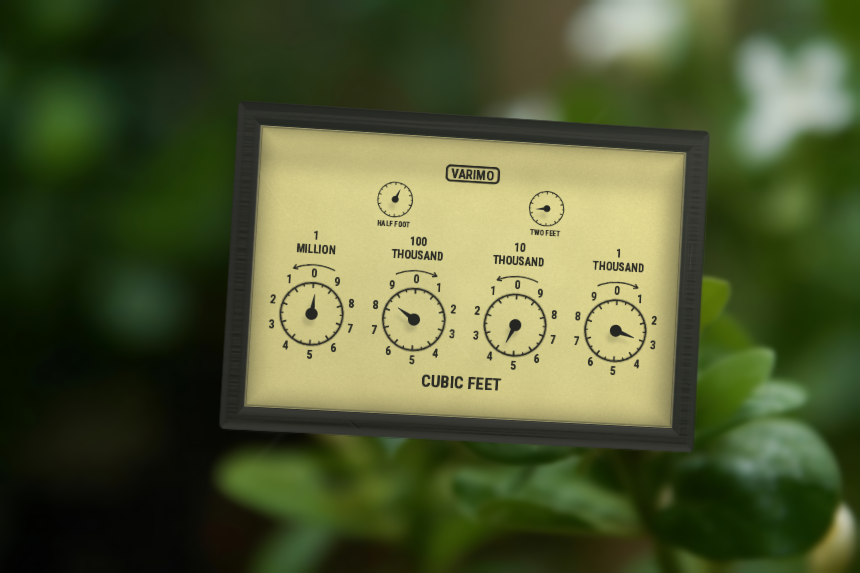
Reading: 984300ft³
